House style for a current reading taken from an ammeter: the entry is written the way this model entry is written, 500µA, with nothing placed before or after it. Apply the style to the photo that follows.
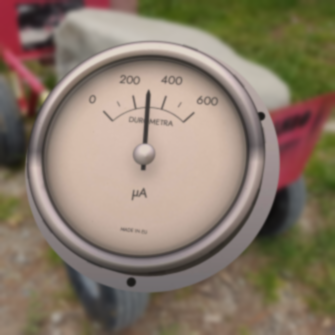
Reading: 300µA
